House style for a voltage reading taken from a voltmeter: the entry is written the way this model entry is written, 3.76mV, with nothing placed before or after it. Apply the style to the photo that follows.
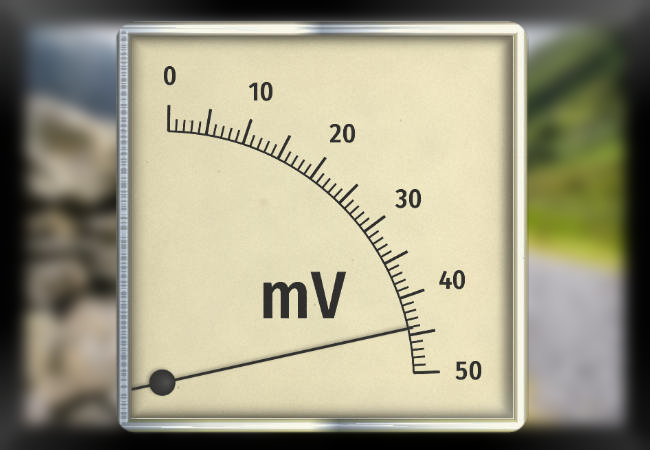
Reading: 44mV
